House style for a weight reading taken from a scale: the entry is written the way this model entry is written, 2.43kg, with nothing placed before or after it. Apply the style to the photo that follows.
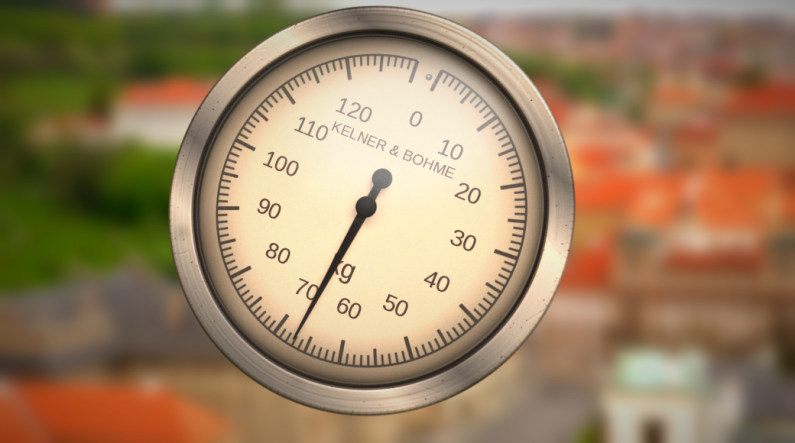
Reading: 67kg
